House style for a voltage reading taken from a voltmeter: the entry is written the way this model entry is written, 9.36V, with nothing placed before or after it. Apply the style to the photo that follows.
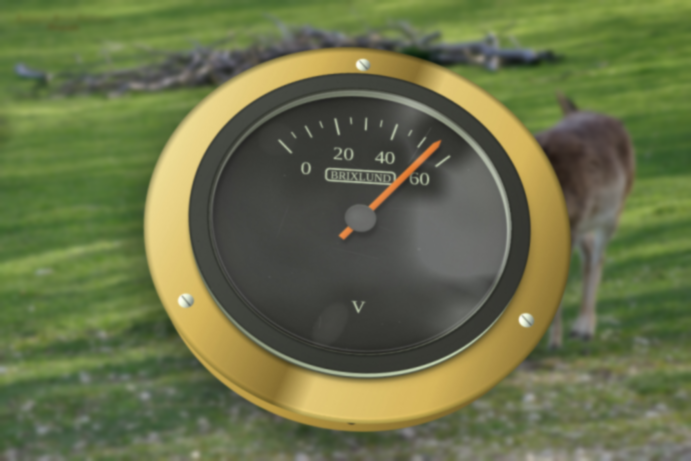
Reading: 55V
